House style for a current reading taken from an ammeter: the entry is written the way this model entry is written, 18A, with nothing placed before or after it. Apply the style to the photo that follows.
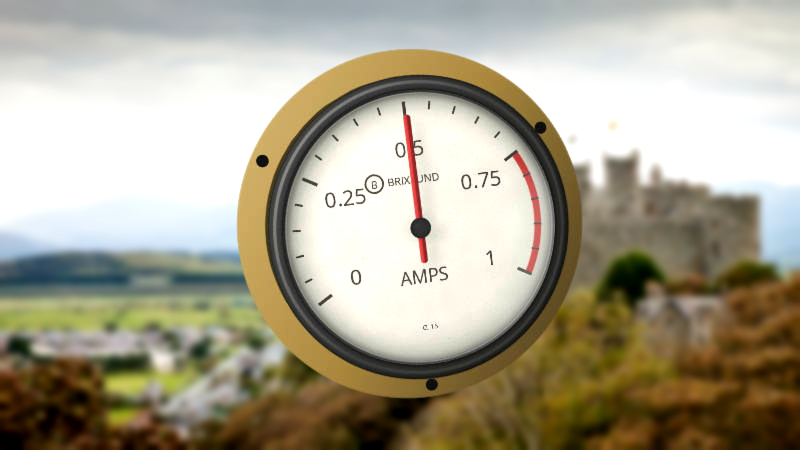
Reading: 0.5A
